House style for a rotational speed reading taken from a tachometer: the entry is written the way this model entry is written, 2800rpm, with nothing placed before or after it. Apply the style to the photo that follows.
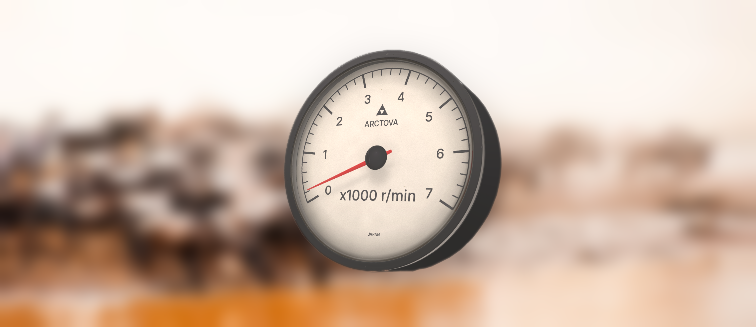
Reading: 200rpm
